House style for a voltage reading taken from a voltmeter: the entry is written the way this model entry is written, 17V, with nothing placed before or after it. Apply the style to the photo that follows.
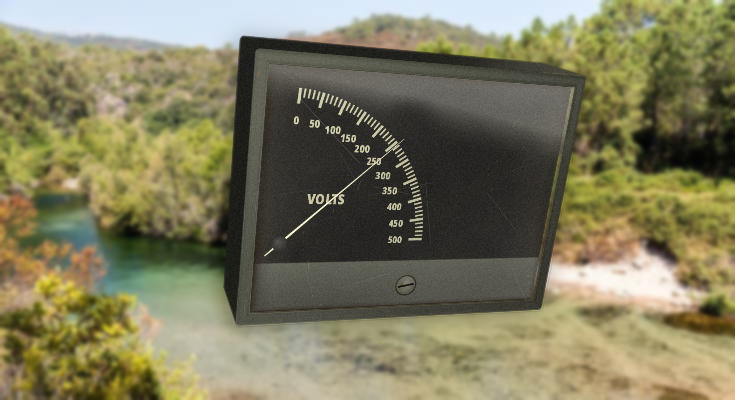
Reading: 250V
